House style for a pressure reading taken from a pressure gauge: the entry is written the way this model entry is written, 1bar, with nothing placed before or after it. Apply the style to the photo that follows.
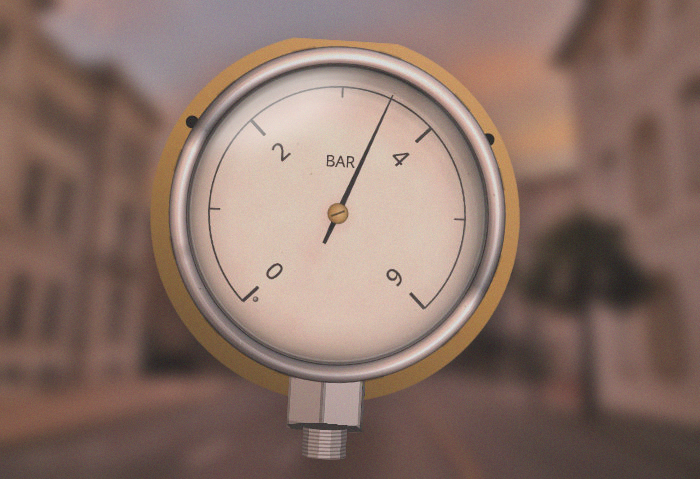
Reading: 3.5bar
